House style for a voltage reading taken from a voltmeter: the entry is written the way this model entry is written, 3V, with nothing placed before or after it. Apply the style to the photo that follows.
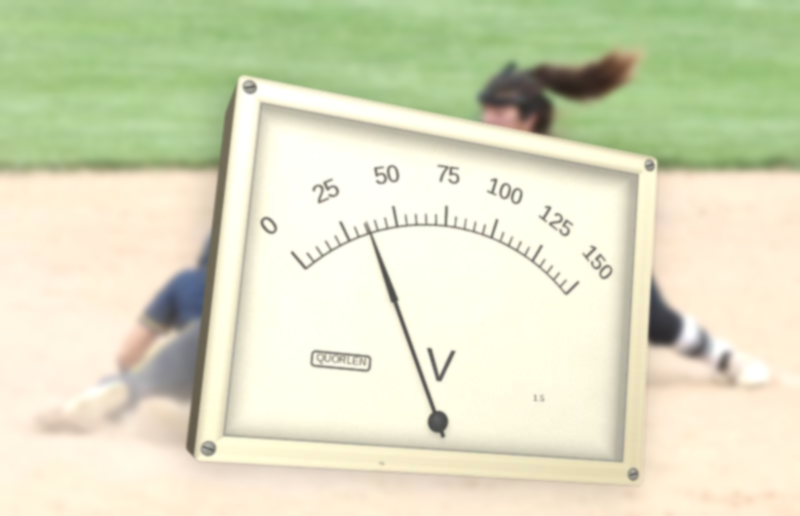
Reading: 35V
